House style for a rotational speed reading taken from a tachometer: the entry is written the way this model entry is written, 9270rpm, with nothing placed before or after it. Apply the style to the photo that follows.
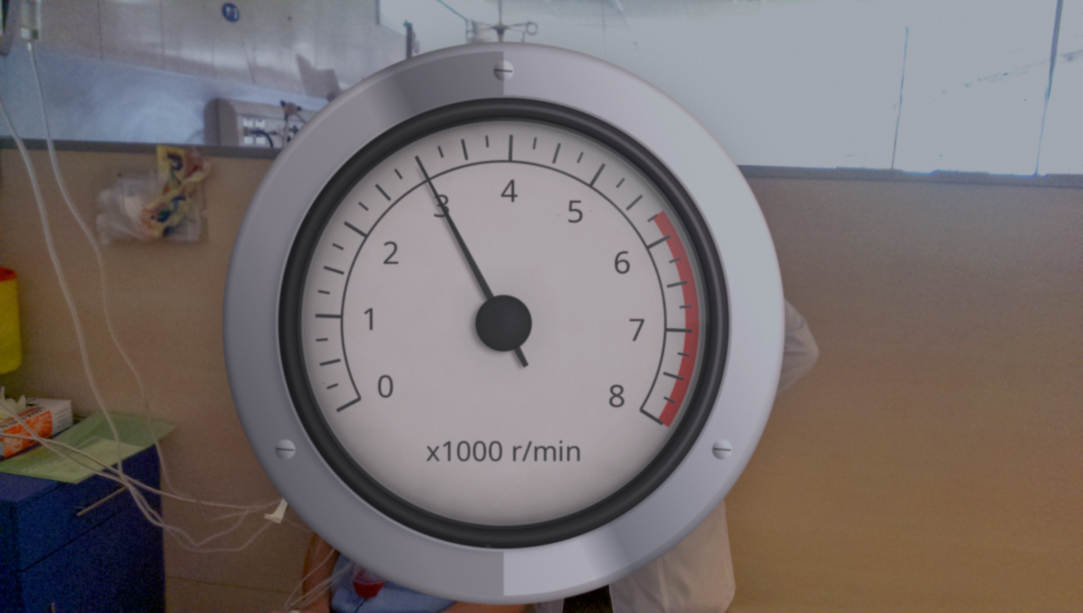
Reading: 3000rpm
